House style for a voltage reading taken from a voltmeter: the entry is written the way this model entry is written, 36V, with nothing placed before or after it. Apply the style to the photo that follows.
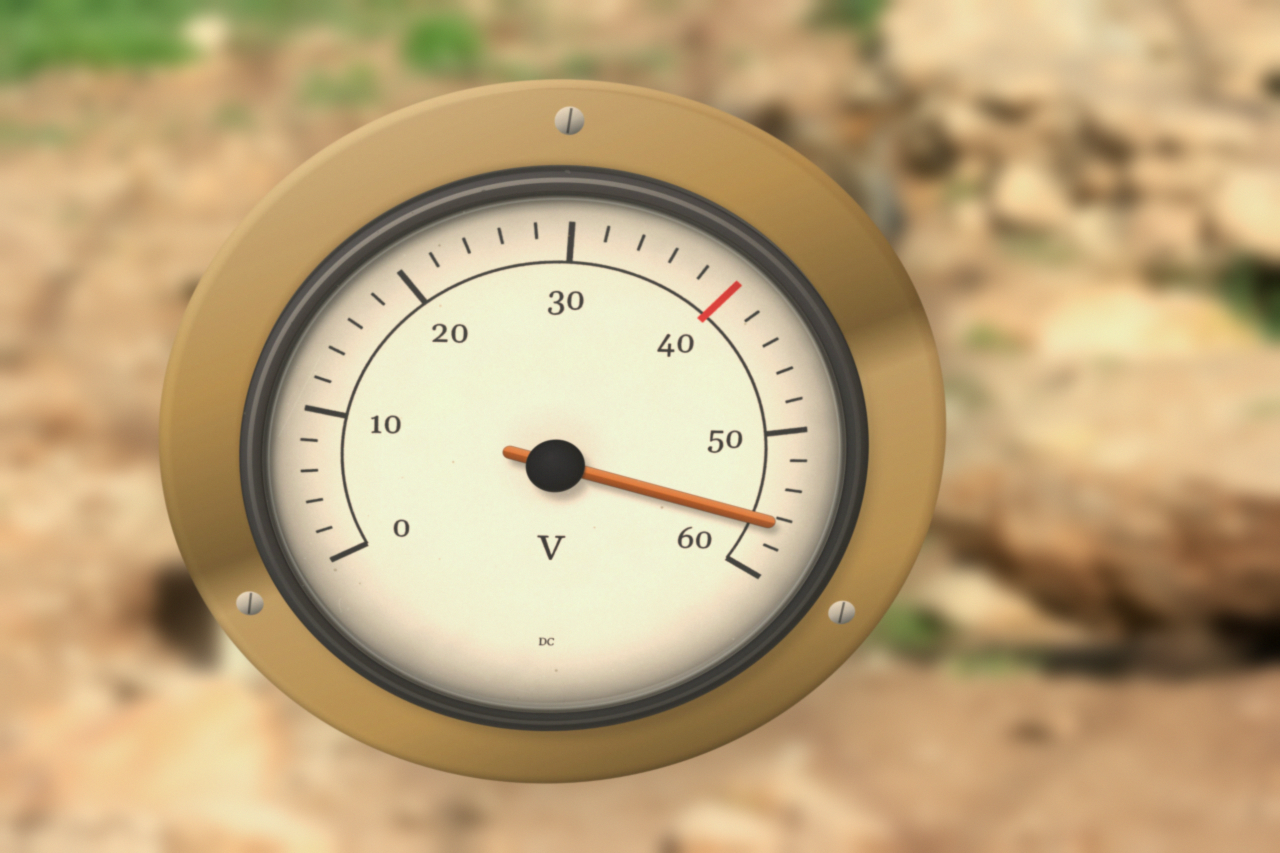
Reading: 56V
